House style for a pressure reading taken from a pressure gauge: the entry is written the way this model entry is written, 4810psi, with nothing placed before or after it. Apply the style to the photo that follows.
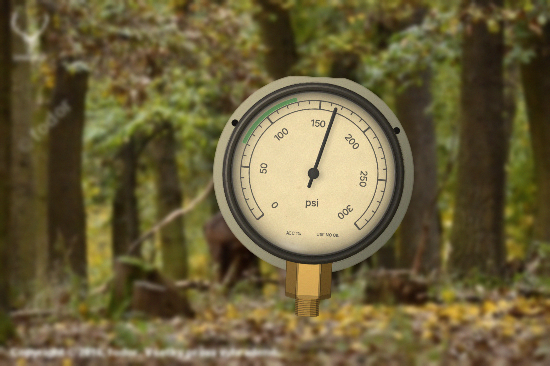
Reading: 165psi
